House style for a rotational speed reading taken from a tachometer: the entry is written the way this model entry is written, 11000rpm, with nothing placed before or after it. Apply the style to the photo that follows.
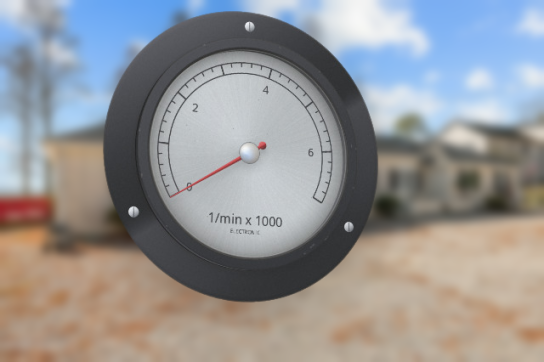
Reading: 0rpm
